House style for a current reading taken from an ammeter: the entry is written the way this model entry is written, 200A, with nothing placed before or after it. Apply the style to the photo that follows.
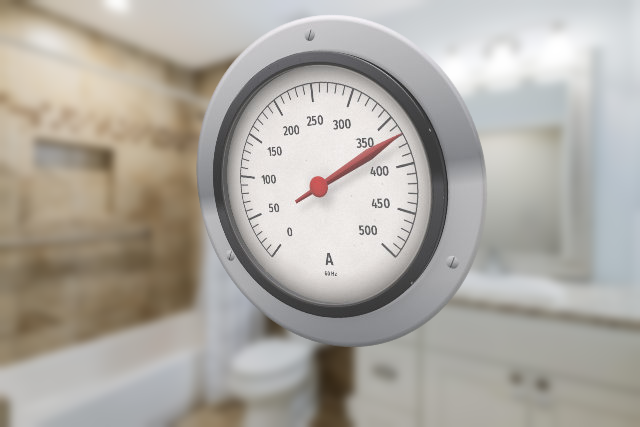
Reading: 370A
